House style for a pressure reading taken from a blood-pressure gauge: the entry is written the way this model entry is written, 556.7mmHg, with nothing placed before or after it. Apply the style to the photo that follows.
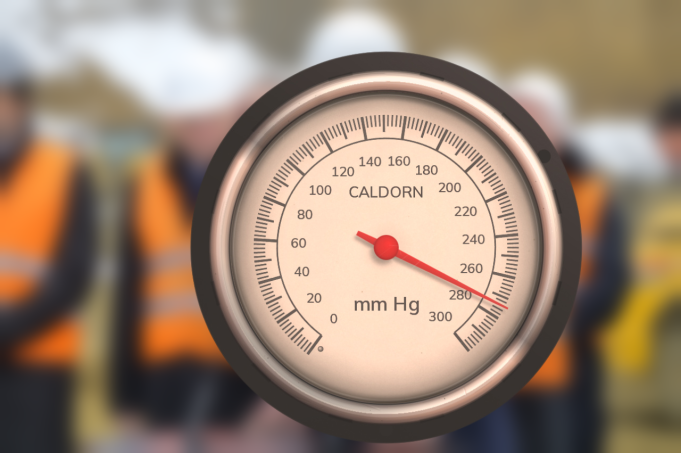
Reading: 274mmHg
